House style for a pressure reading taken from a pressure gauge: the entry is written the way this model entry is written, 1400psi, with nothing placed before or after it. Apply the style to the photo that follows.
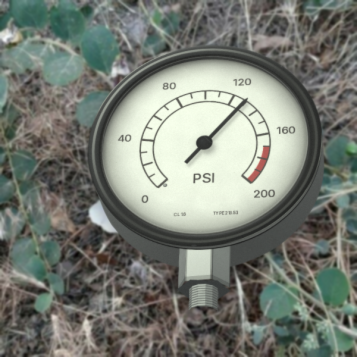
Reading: 130psi
